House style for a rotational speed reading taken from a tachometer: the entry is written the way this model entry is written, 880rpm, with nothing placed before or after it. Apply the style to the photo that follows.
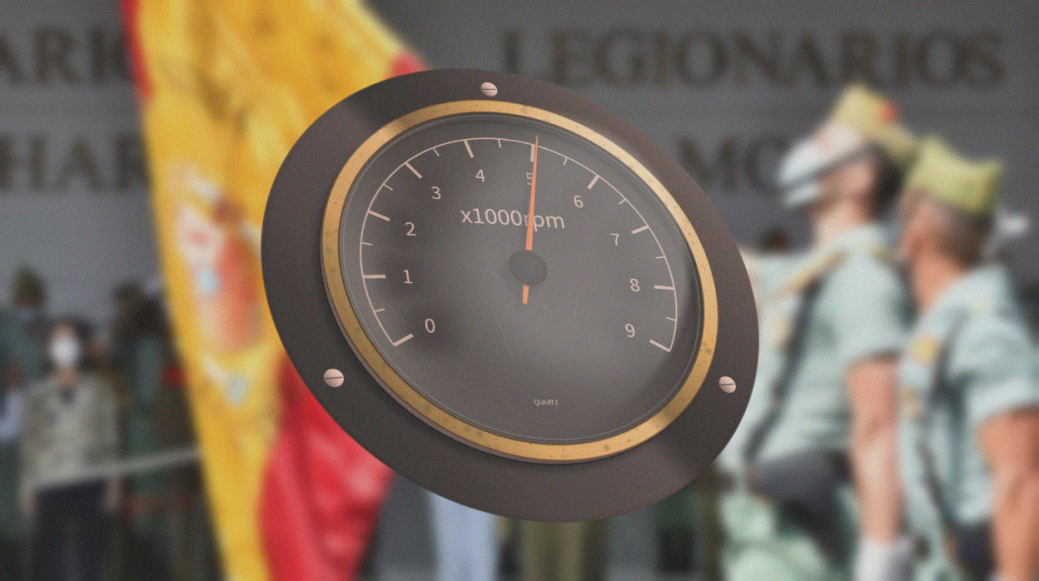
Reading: 5000rpm
